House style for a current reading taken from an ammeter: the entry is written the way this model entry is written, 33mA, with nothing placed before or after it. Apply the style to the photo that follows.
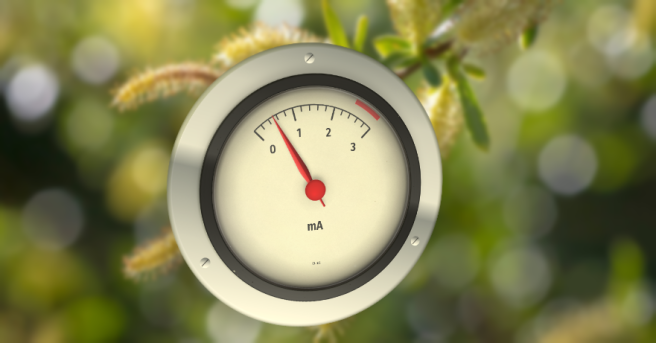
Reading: 0.5mA
